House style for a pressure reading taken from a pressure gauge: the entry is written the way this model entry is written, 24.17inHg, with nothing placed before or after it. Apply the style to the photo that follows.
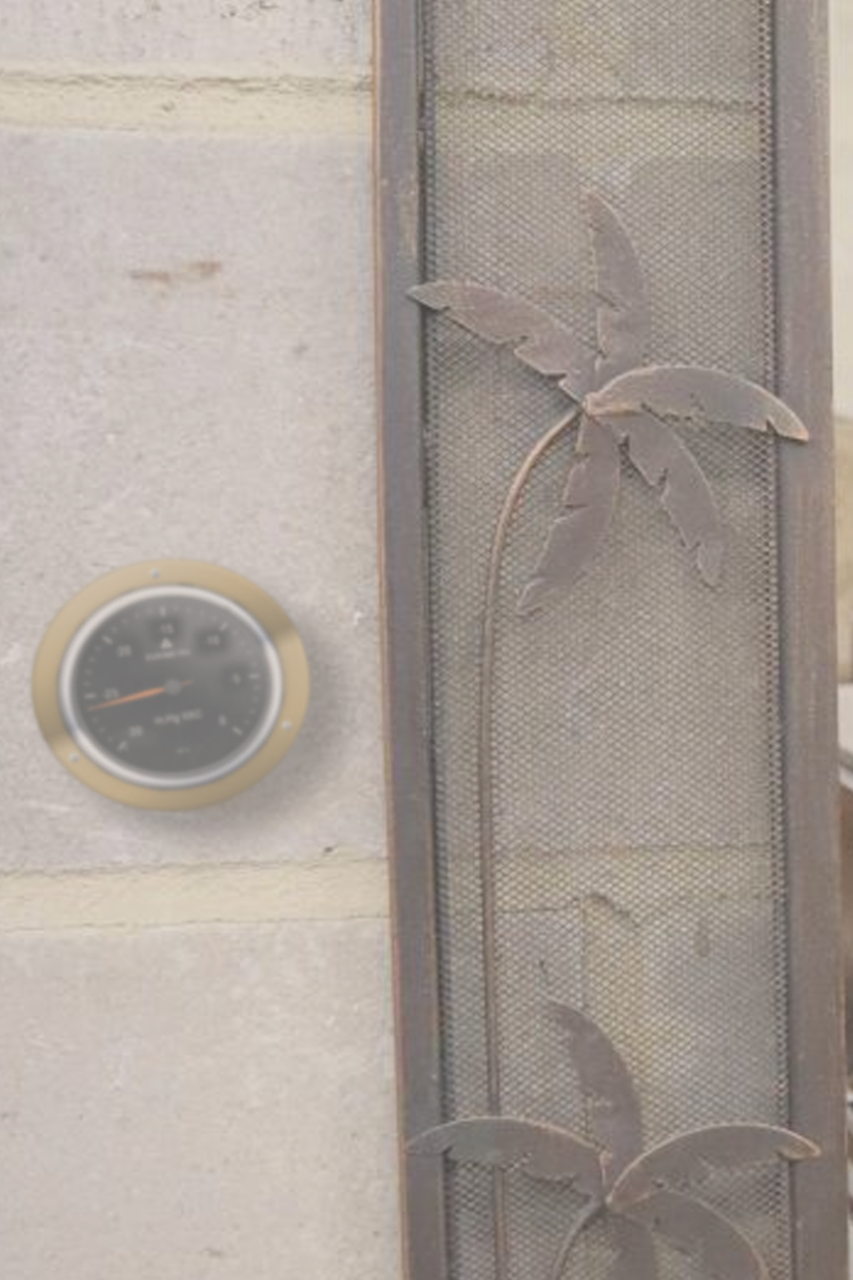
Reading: -26inHg
